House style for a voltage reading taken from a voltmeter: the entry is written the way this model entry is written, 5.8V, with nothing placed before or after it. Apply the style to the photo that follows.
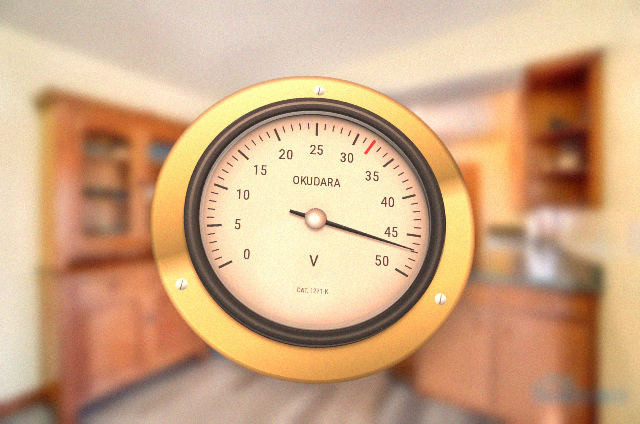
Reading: 47V
